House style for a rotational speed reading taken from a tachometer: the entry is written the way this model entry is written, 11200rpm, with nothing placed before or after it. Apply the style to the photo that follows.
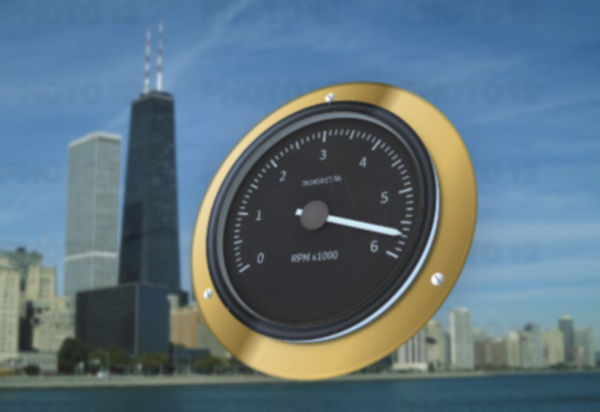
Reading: 5700rpm
